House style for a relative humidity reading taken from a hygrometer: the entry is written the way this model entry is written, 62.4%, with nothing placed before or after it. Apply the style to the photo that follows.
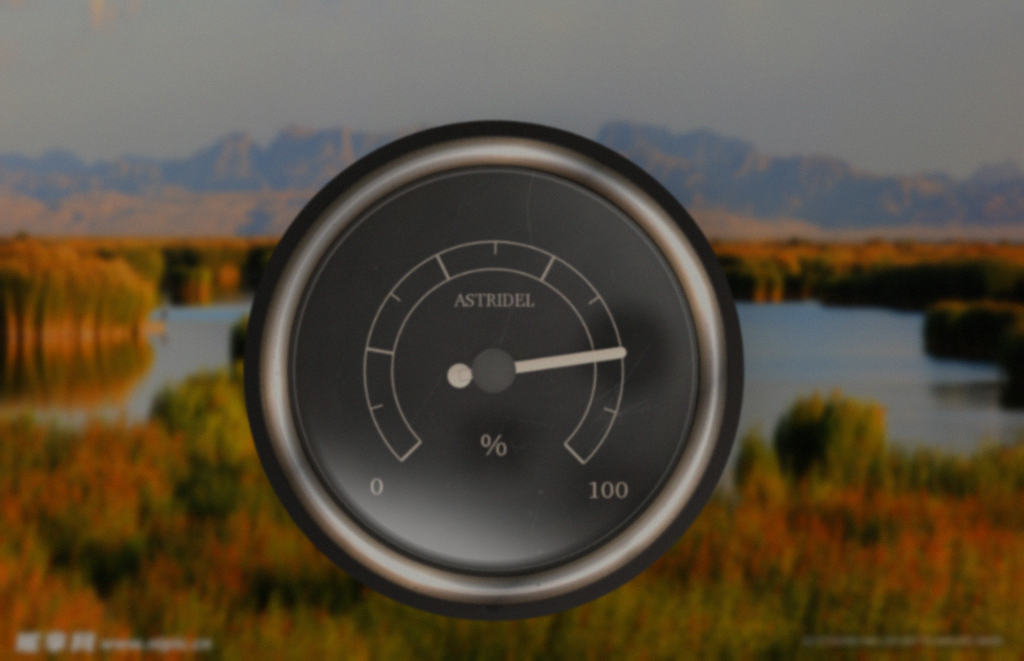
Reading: 80%
